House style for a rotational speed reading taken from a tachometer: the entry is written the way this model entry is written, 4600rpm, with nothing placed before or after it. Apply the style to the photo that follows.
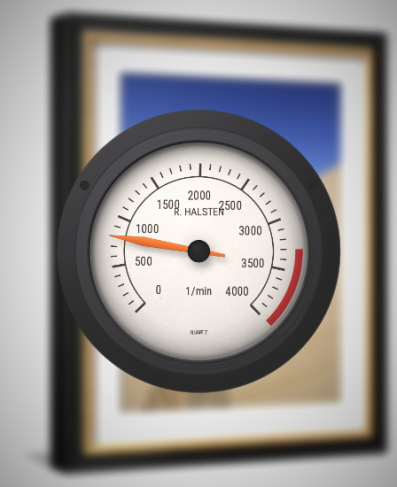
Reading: 800rpm
